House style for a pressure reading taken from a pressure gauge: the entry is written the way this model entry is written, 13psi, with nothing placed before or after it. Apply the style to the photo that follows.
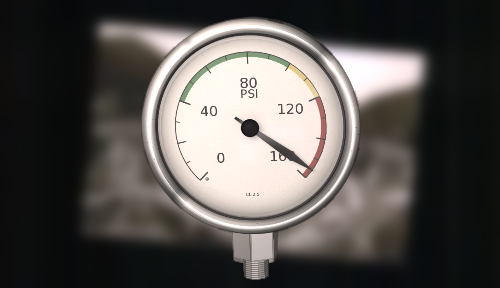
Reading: 155psi
